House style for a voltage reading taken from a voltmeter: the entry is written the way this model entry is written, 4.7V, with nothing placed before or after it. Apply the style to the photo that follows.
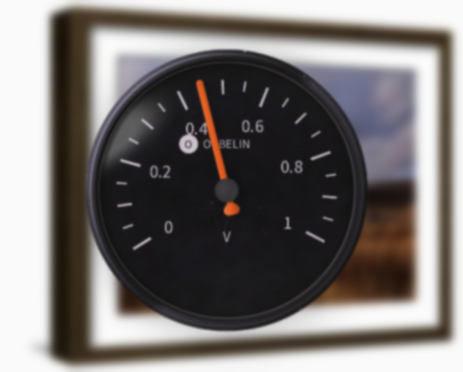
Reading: 0.45V
